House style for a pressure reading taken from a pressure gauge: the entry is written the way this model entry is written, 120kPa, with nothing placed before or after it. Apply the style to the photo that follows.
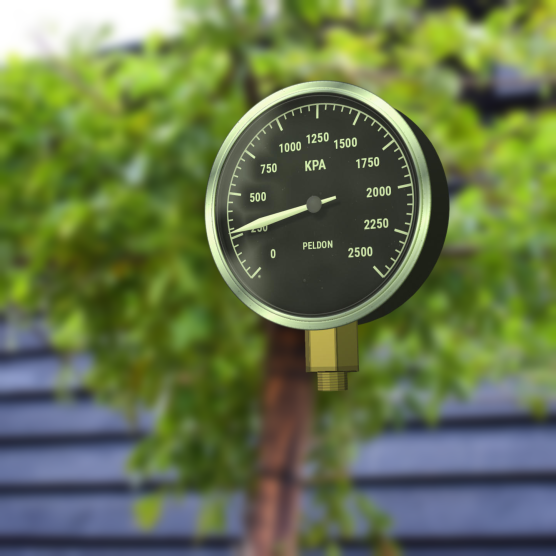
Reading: 275kPa
